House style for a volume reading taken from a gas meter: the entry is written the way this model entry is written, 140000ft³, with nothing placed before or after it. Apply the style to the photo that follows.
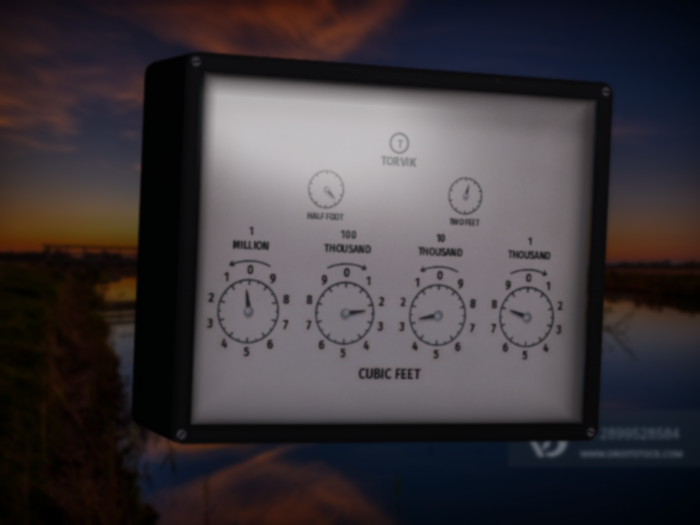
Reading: 22800ft³
